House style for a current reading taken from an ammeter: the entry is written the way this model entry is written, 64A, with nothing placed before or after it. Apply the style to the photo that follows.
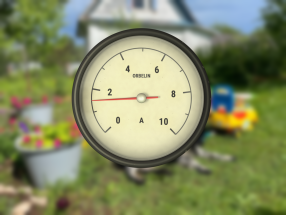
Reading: 1.5A
